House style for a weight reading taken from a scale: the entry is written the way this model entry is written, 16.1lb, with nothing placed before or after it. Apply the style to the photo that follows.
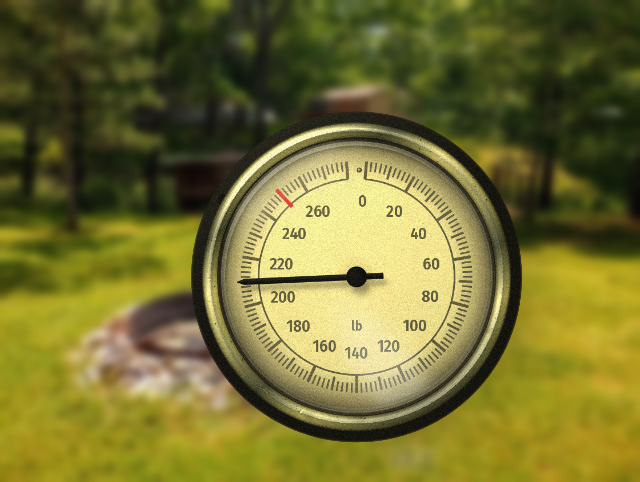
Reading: 210lb
